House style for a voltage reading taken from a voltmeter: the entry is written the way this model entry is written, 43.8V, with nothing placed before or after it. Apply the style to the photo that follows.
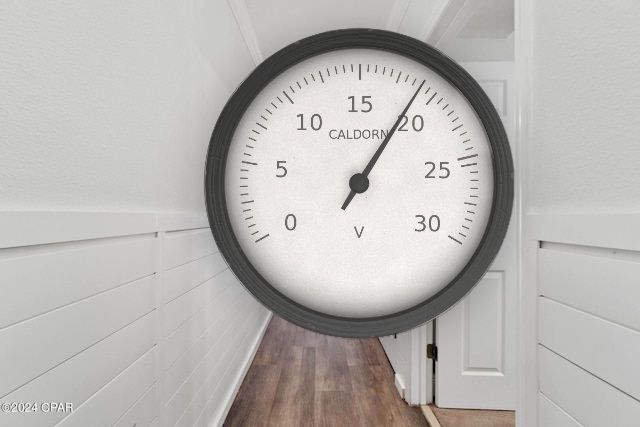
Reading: 19V
